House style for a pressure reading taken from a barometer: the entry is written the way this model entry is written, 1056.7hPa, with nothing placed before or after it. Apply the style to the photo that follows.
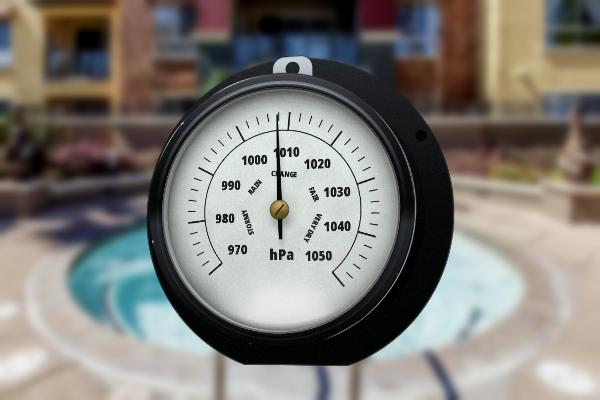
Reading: 1008hPa
